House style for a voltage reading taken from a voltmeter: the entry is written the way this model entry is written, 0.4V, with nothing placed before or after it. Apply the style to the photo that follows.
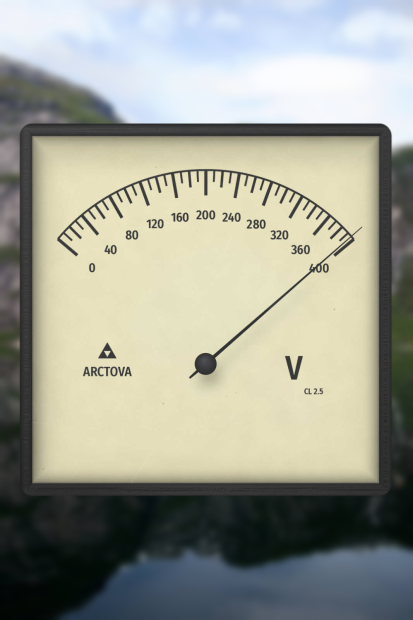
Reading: 395V
